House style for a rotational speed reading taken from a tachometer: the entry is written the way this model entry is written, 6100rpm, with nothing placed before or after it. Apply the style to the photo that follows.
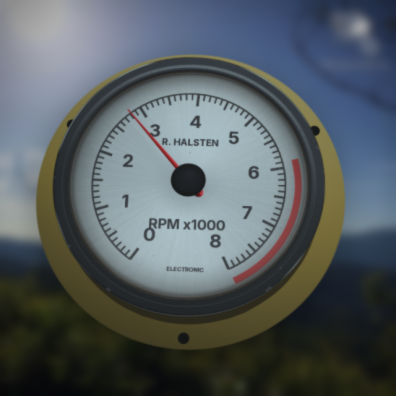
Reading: 2800rpm
